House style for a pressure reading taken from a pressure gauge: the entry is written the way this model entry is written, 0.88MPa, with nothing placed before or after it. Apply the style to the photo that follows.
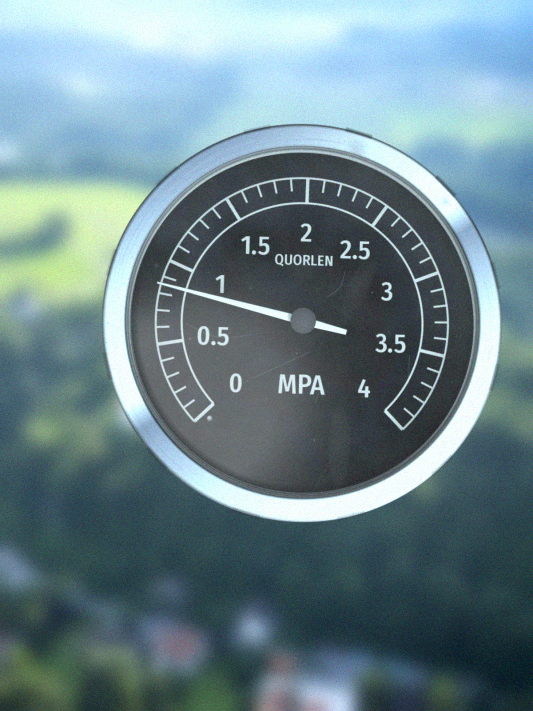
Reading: 0.85MPa
